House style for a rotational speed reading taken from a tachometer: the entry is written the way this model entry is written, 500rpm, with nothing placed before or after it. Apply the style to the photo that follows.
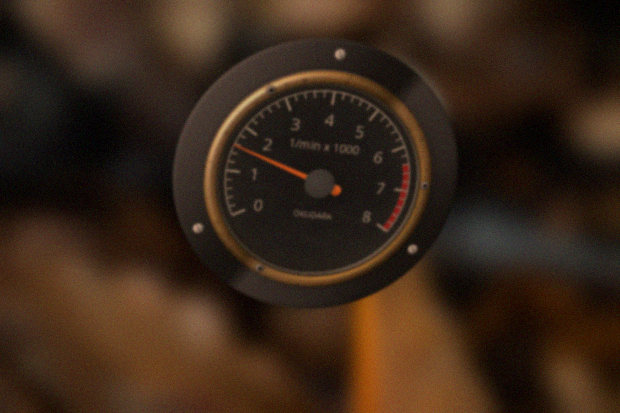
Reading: 1600rpm
